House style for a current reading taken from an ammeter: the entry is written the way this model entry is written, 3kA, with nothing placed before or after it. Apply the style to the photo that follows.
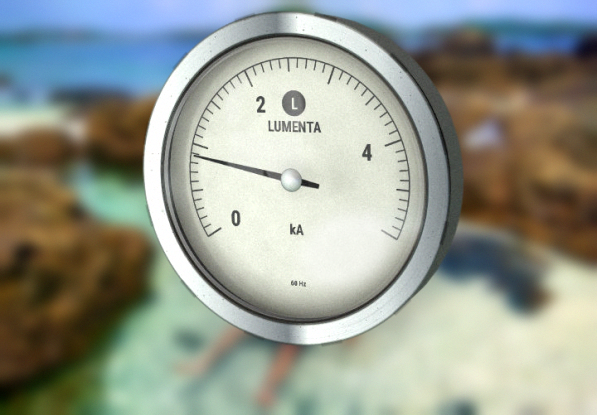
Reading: 0.9kA
